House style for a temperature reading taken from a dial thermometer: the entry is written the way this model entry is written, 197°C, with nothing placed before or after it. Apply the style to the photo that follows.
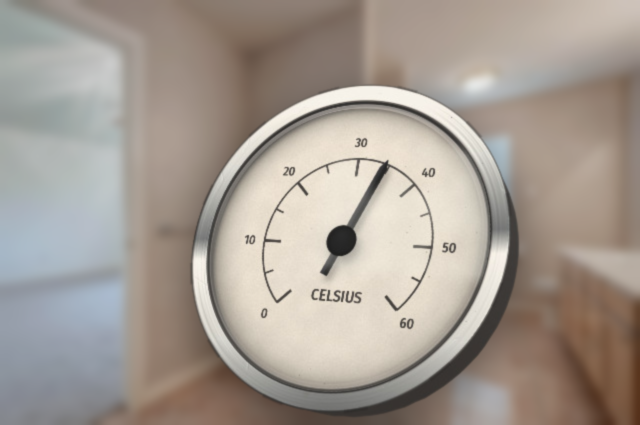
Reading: 35°C
